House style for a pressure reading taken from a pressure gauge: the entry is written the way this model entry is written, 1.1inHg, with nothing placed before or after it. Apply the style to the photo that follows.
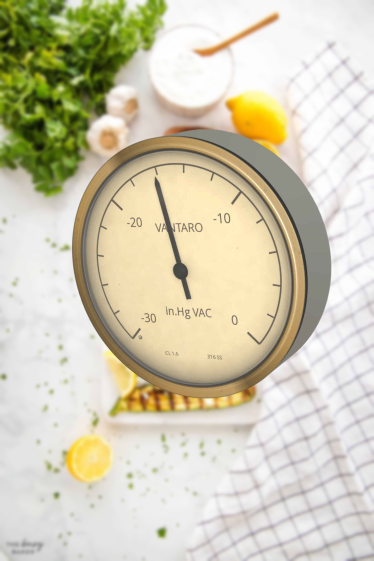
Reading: -16inHg
